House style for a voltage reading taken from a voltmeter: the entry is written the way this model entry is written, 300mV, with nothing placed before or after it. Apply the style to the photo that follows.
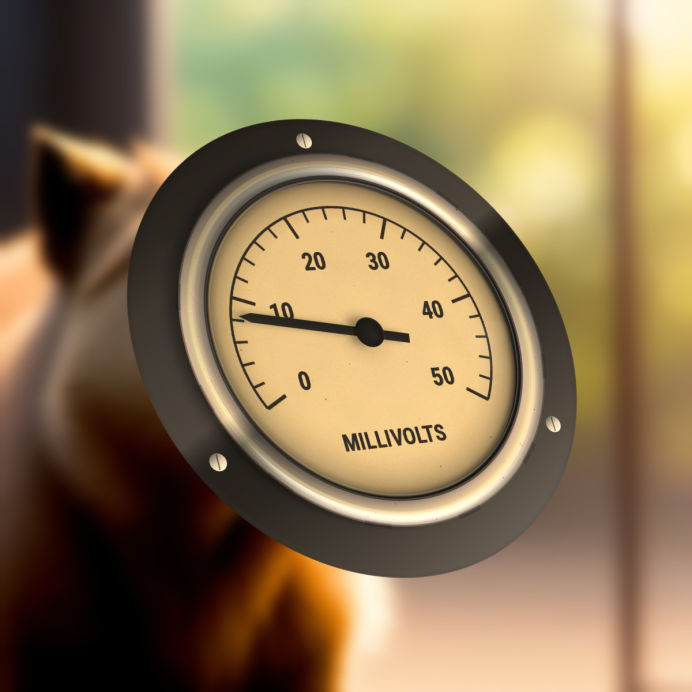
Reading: 8mV
